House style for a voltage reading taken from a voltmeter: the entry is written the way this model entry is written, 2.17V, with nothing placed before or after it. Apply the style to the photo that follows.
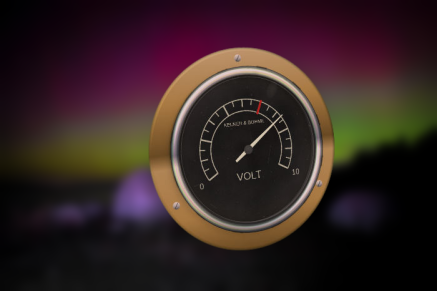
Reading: 7.25V
